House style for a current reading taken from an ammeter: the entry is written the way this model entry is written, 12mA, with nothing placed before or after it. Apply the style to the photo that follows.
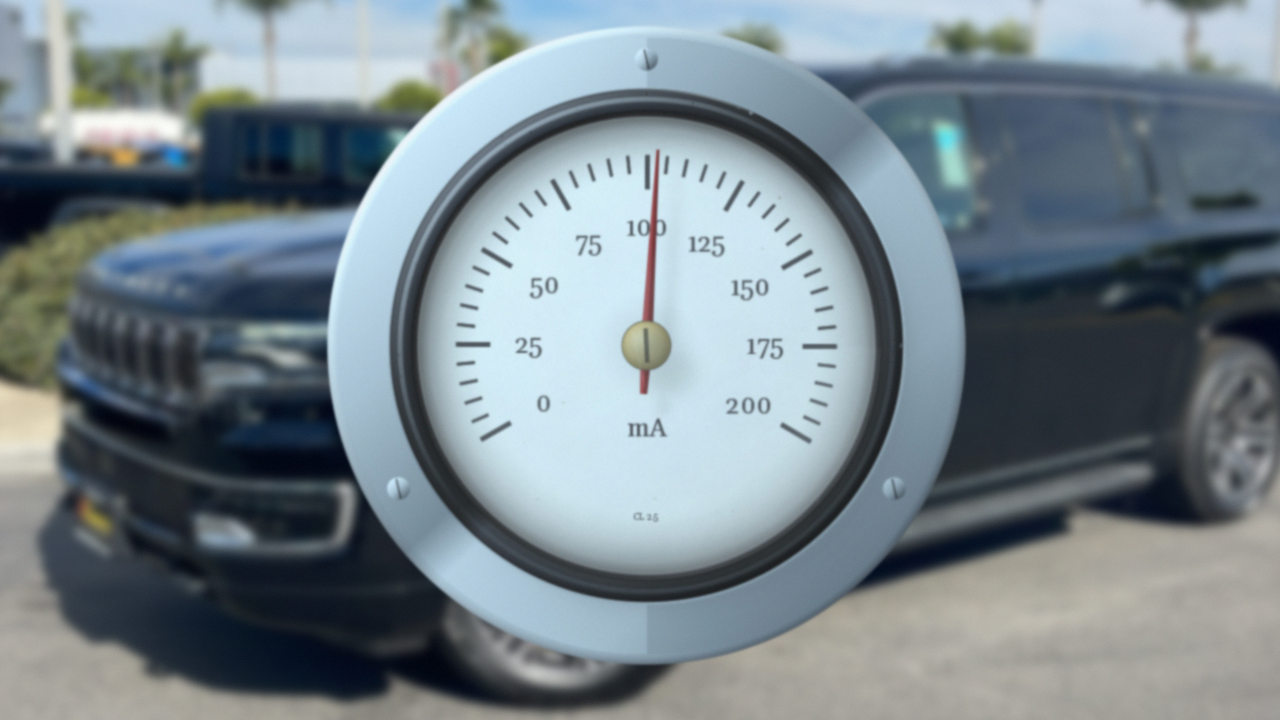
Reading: 102.5mA
